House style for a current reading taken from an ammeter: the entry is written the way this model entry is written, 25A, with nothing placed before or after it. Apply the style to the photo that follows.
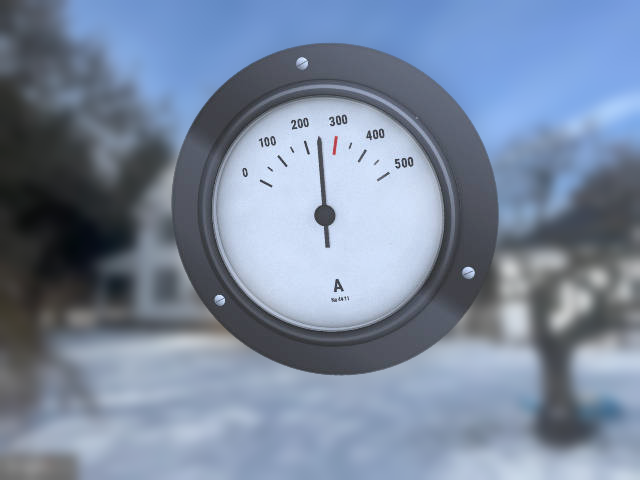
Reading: 250A
